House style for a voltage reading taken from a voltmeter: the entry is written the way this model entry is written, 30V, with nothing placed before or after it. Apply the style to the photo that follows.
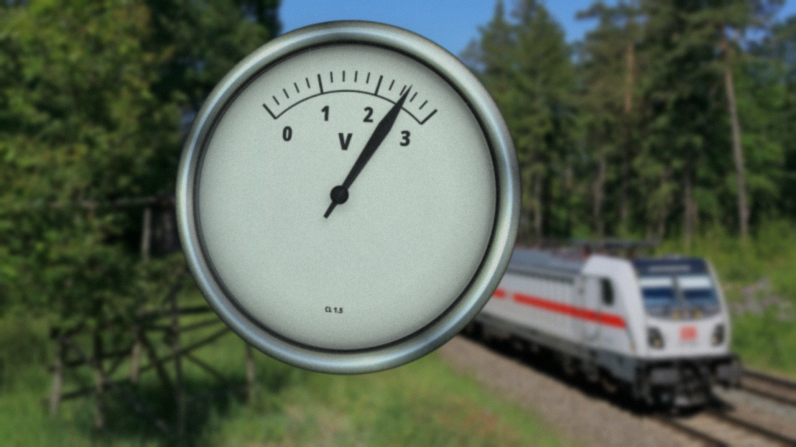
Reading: 2.5V
